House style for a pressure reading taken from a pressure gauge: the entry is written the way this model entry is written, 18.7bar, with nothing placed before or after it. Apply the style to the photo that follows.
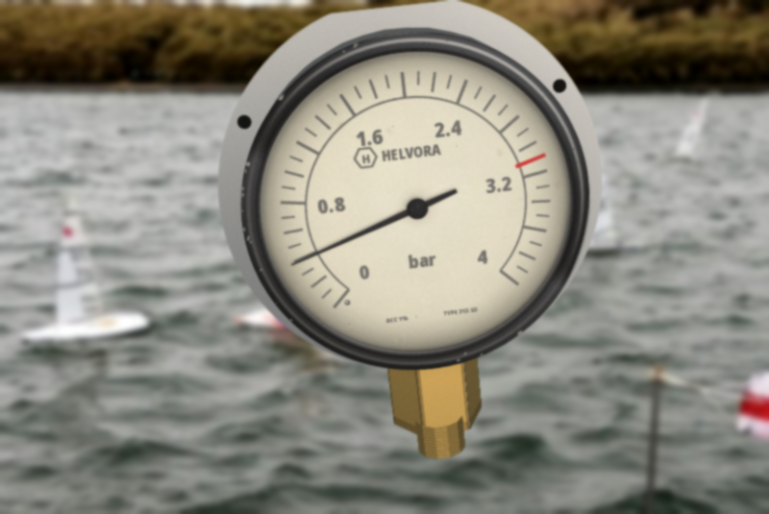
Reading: 0.4bar
